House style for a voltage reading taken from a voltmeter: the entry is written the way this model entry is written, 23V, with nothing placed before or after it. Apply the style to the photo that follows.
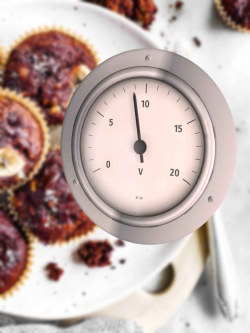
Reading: 9V
